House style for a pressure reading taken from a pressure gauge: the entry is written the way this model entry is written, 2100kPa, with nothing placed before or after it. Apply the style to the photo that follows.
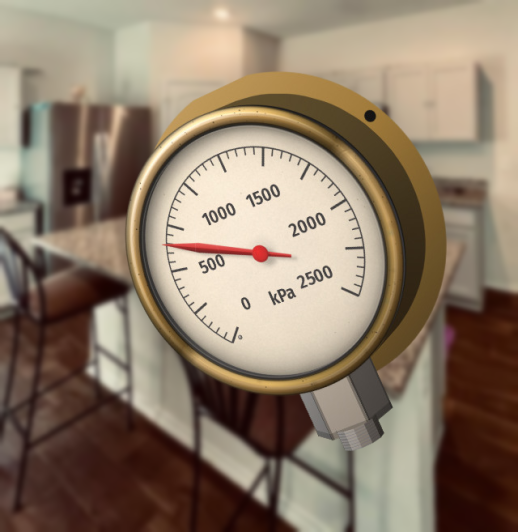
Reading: 650kPa
